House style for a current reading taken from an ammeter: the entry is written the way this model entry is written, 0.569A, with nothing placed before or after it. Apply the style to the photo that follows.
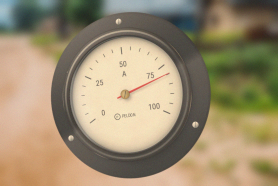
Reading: 80A
